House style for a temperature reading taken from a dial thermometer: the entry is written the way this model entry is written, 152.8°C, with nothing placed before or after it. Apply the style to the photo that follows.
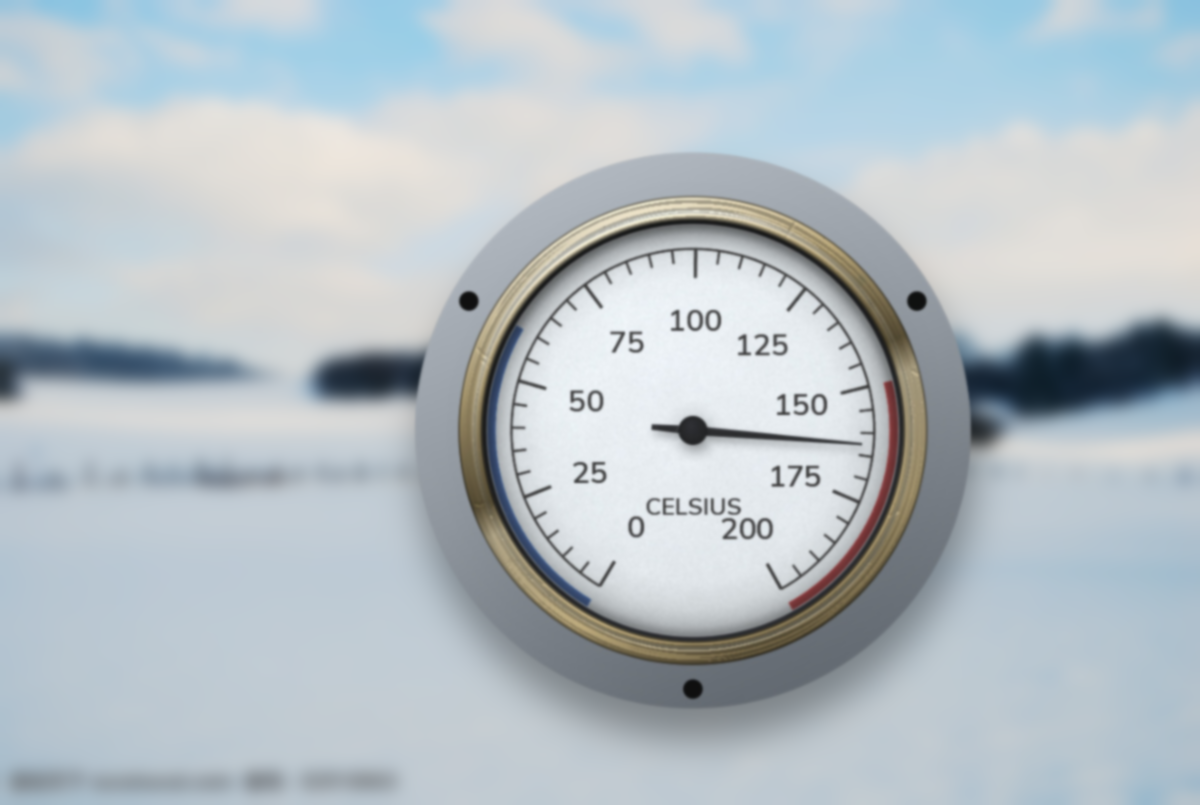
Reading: 162.5°C
